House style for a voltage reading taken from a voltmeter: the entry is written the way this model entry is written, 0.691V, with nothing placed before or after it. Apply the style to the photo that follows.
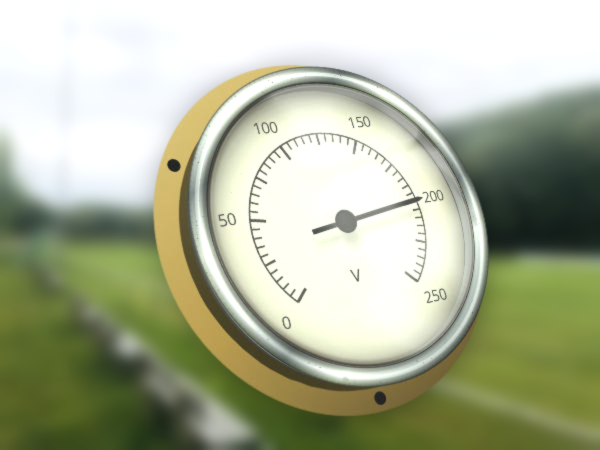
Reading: 200V
